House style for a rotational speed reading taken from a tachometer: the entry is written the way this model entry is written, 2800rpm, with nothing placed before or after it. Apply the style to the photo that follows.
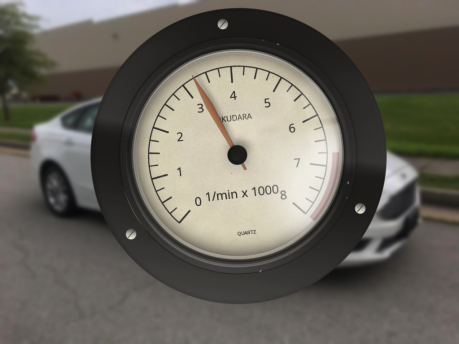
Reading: 3250rpm
